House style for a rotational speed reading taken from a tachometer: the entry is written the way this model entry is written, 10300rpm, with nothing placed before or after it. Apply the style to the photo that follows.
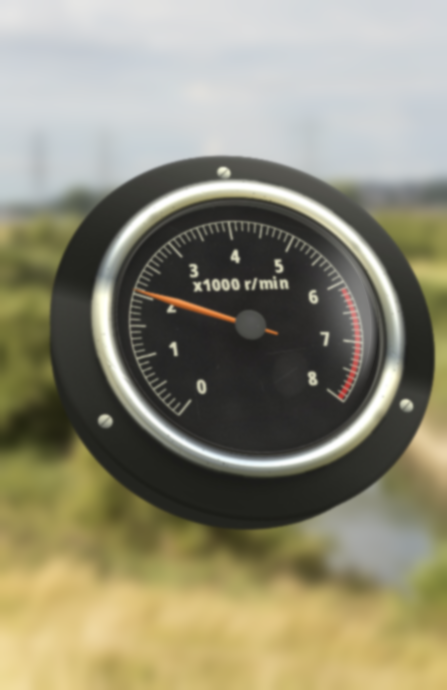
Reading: 2000rpm
